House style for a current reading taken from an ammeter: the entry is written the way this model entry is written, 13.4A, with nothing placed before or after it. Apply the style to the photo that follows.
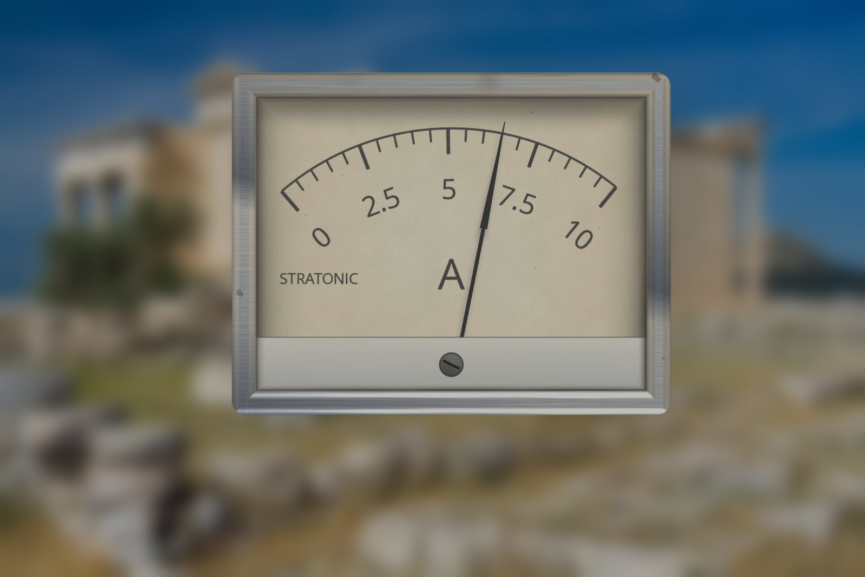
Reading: 6.5A
